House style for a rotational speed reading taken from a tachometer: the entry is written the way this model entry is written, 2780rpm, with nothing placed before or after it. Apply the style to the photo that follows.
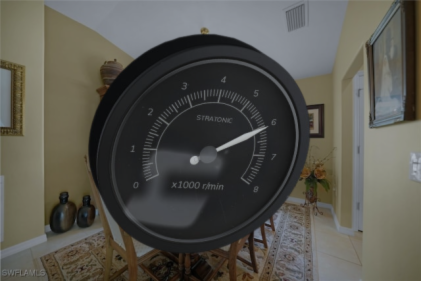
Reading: 6000rpm
